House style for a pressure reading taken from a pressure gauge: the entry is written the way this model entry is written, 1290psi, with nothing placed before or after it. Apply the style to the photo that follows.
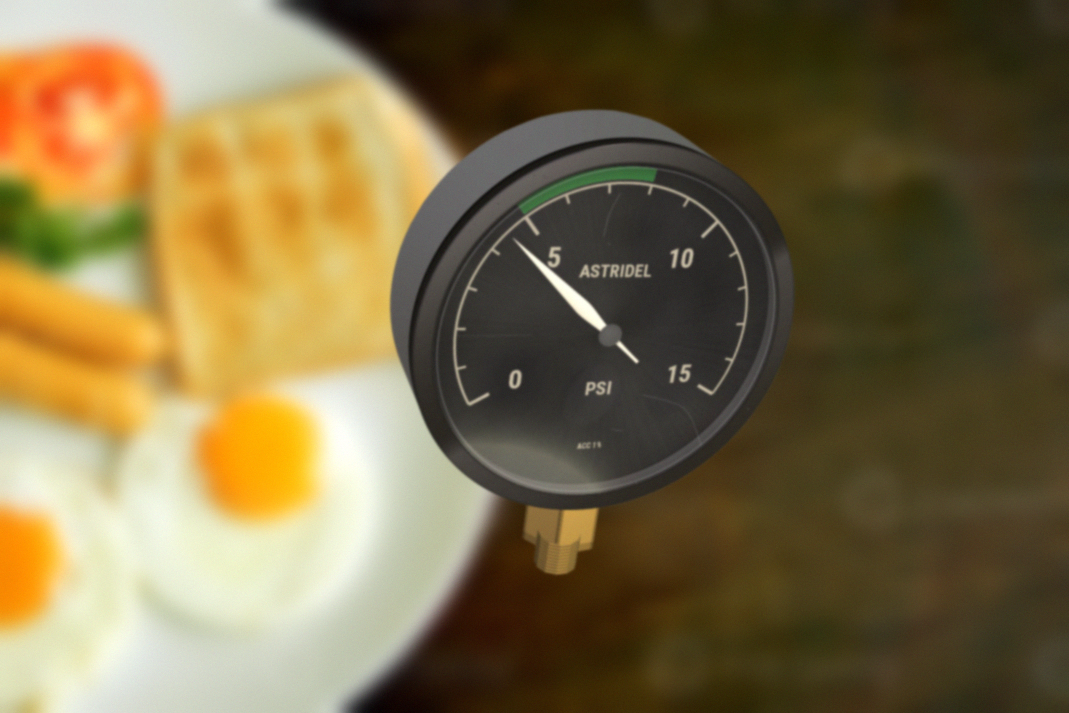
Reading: 4.5psi
